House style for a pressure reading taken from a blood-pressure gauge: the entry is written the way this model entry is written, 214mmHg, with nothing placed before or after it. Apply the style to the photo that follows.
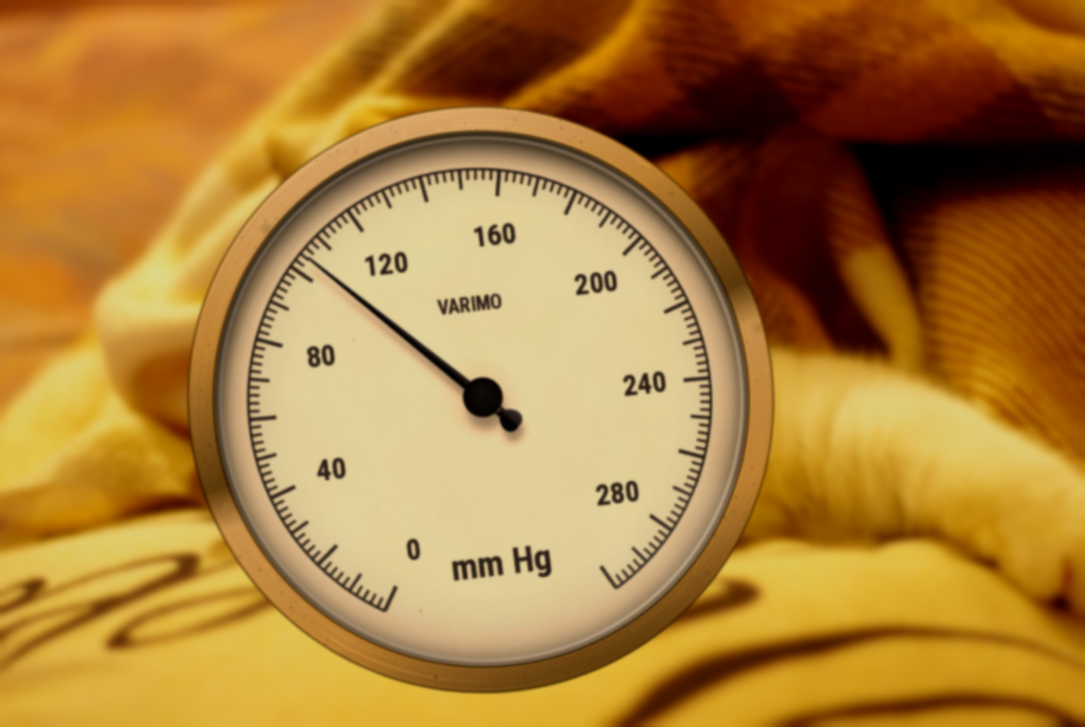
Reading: 104mmHg
